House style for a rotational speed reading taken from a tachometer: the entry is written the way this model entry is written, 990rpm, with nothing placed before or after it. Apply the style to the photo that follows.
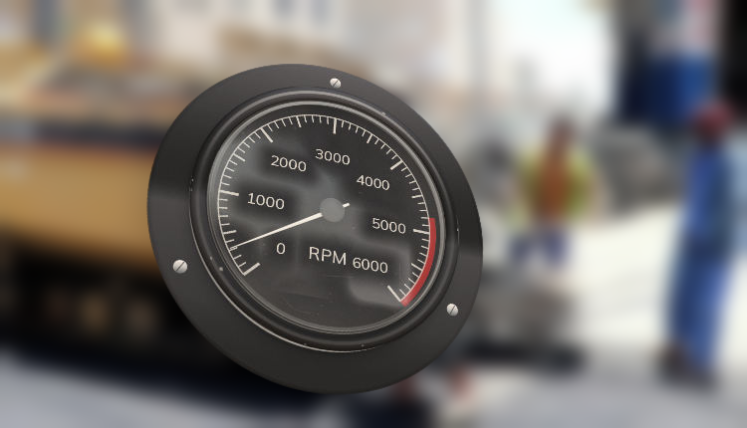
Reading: 300rpm
